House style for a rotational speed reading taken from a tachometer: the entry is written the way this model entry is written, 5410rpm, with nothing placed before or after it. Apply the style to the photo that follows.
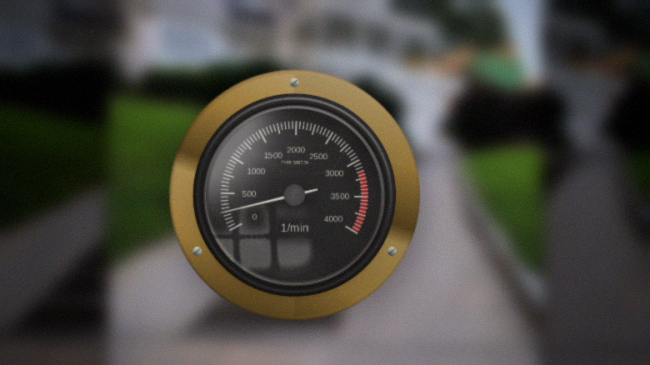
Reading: 250rpm
